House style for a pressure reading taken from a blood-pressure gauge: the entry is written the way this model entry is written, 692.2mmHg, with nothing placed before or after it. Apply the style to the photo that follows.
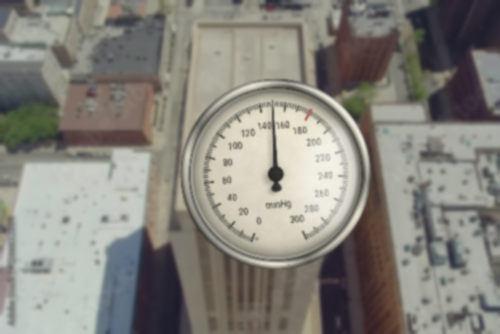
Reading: 150mmHg
